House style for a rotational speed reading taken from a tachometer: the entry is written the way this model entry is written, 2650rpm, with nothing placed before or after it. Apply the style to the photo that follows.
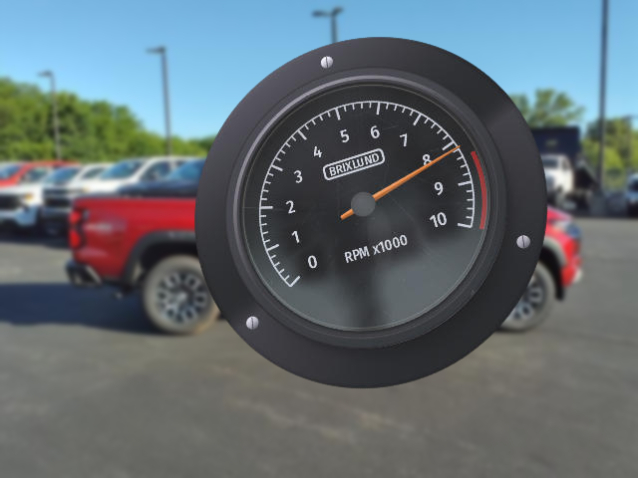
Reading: 8200rpm
